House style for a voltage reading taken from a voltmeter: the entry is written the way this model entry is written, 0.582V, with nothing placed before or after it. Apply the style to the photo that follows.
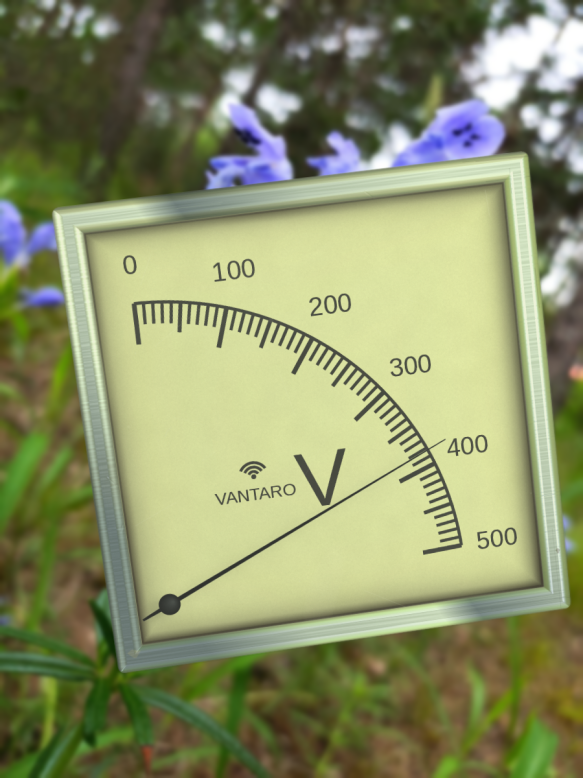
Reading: 380V
